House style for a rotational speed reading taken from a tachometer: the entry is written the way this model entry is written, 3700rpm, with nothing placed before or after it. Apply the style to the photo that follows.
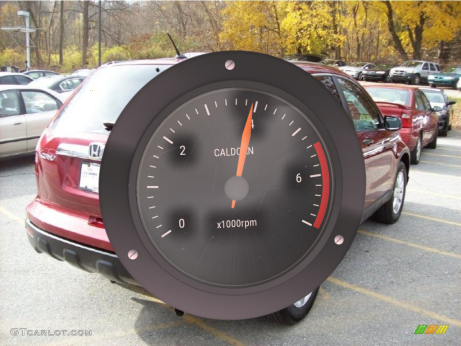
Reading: 3900rpm
